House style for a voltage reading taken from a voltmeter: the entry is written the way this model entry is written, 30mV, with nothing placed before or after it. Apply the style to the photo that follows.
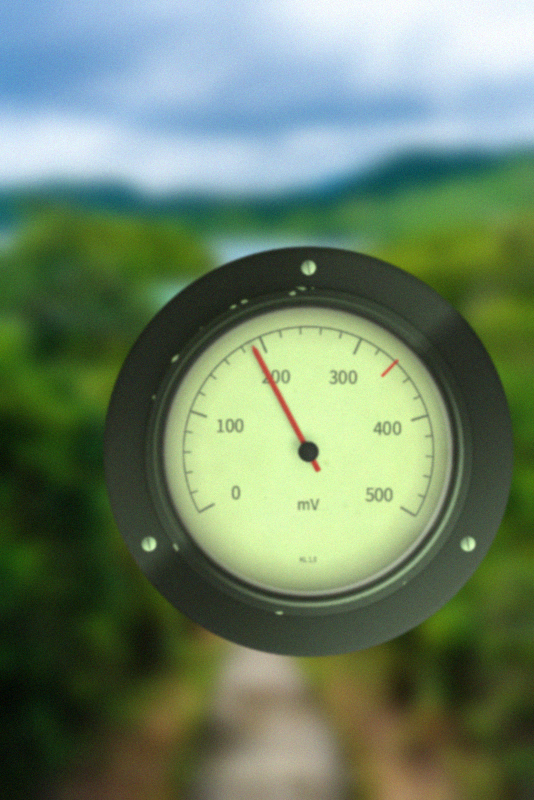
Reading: 190mV
